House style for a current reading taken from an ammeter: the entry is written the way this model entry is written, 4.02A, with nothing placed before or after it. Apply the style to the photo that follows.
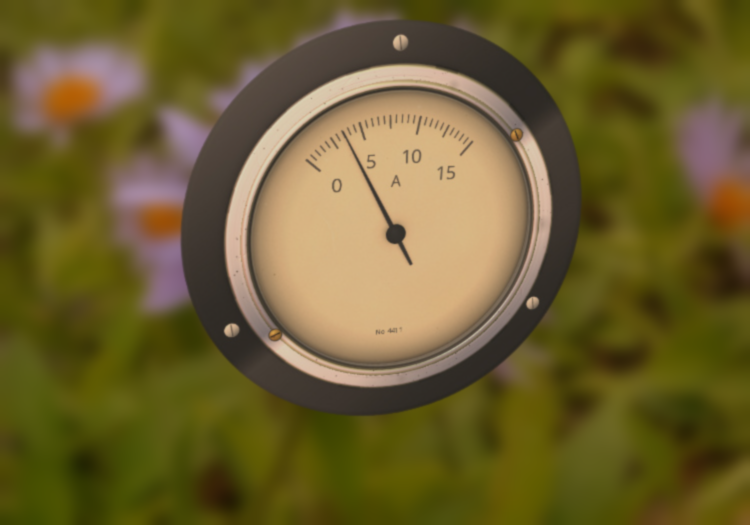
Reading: 3.5A
